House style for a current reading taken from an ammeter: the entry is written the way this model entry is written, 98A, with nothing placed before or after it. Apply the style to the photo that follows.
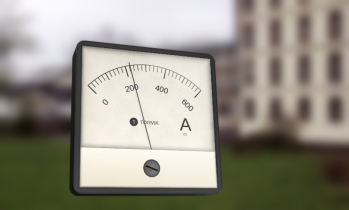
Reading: 220A
